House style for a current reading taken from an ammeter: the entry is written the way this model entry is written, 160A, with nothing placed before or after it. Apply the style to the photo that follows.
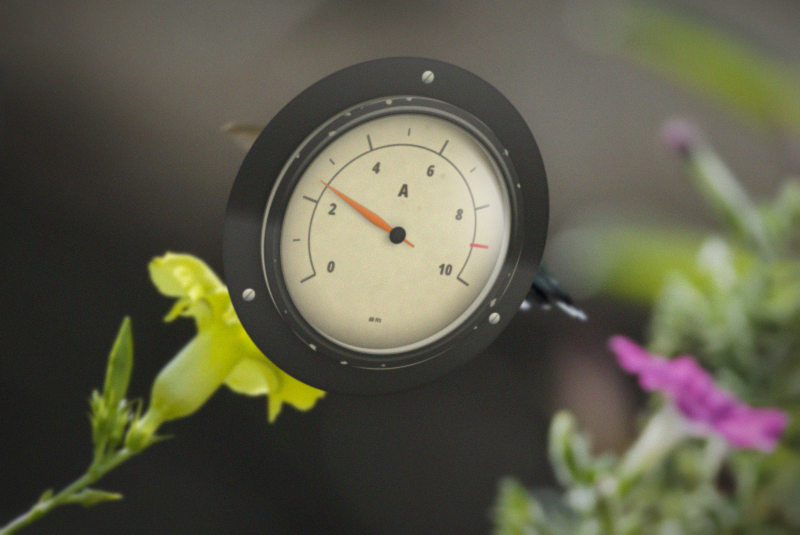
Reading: 2.5A
